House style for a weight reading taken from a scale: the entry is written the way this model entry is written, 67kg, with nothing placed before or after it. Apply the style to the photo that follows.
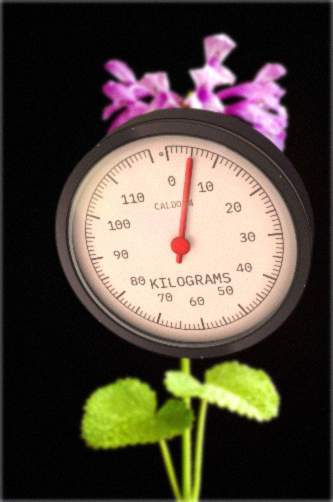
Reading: 5kg
